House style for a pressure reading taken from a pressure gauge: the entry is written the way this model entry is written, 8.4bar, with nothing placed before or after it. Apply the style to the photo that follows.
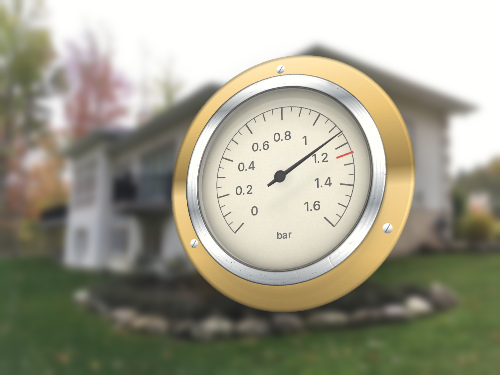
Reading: 1.15bar
